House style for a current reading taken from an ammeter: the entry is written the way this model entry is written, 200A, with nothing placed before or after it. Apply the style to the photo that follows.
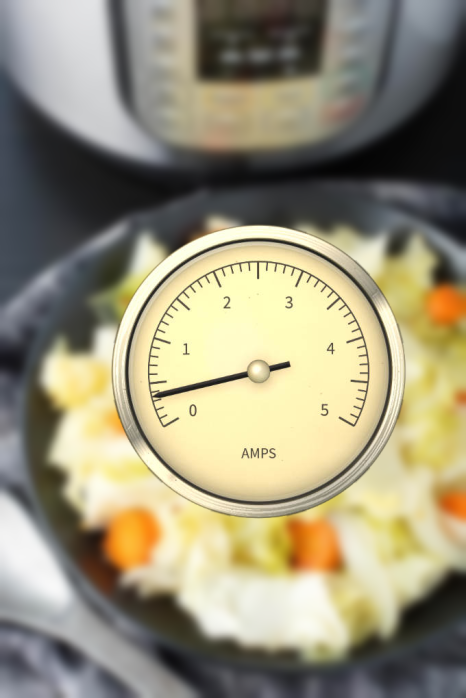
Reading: 0.35A
